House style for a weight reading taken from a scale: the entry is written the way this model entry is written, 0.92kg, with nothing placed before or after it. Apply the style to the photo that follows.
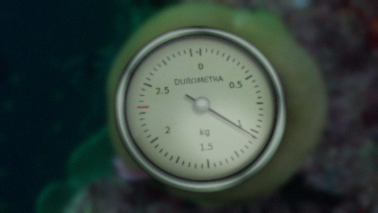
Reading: 1.05kg
